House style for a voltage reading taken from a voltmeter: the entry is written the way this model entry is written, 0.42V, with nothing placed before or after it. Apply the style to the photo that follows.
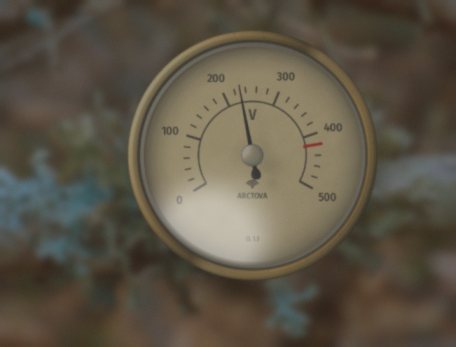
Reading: 230V
